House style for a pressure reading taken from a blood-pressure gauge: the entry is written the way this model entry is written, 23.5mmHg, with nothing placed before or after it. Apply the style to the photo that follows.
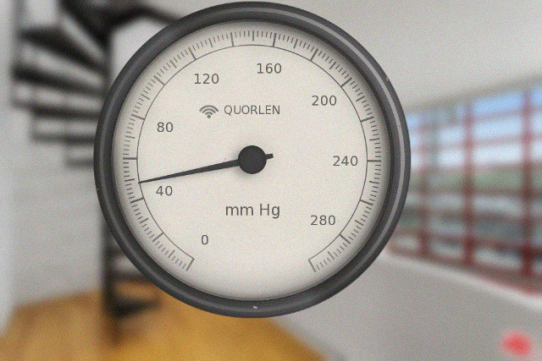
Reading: 48mmHg
